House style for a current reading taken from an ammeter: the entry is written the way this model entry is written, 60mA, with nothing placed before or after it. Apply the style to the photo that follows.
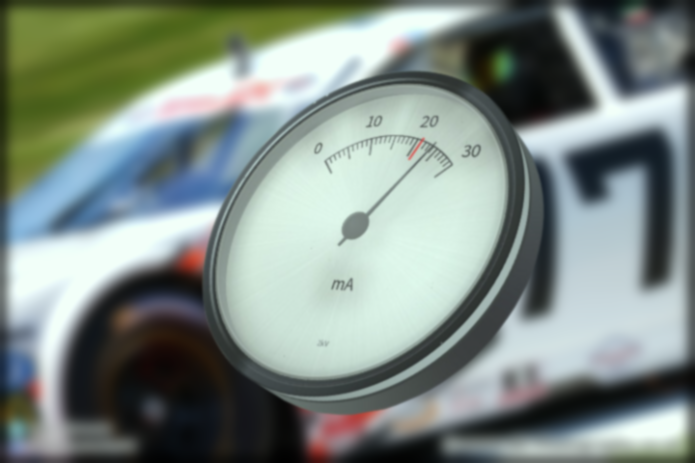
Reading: 25mA
